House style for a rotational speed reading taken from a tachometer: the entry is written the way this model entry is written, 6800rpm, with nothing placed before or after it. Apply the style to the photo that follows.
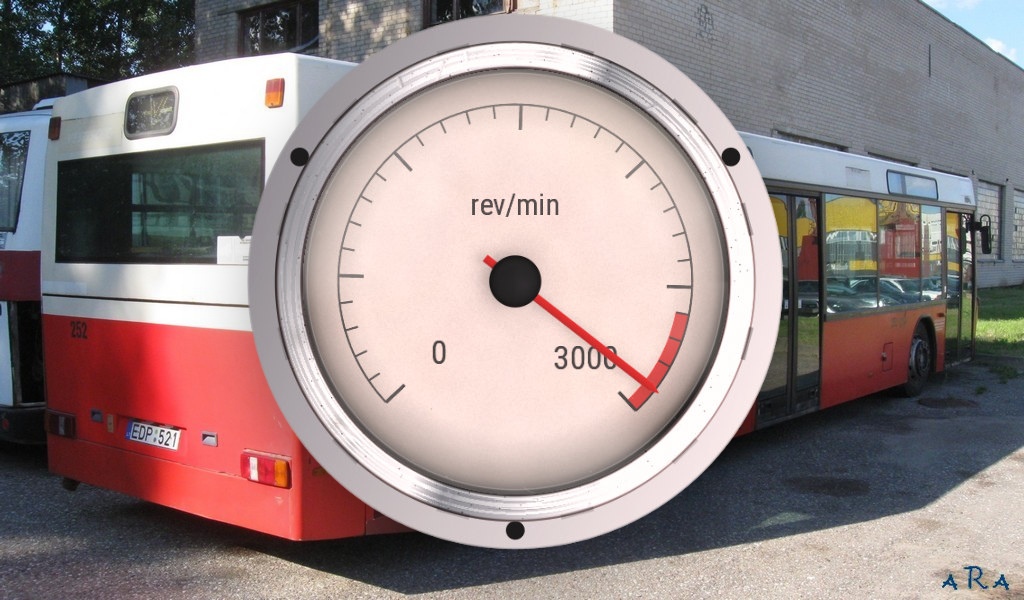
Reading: 2900rpm
